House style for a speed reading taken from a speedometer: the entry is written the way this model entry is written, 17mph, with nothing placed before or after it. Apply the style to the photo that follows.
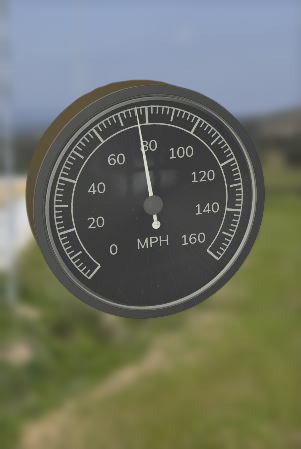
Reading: 76mph
